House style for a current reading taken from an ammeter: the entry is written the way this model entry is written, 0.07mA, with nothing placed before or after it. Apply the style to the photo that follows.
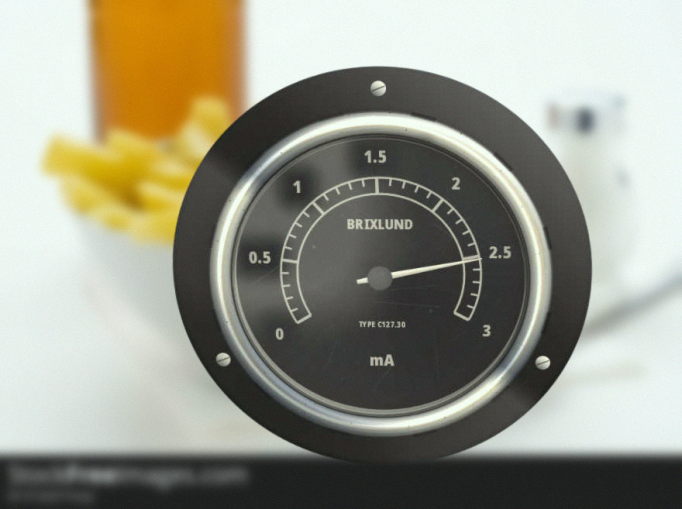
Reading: 2.5mA
